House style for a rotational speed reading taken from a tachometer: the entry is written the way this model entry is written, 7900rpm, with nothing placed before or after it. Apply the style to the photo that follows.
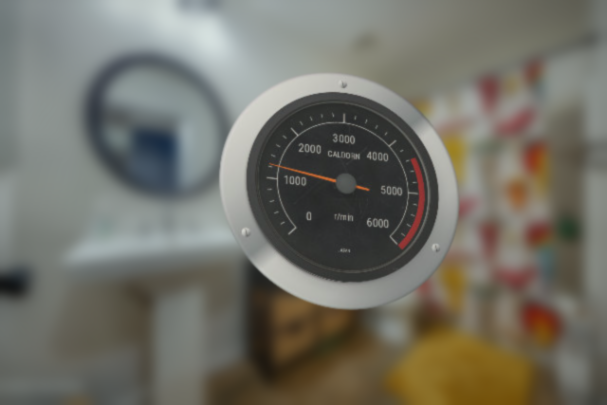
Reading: 1200rpm
